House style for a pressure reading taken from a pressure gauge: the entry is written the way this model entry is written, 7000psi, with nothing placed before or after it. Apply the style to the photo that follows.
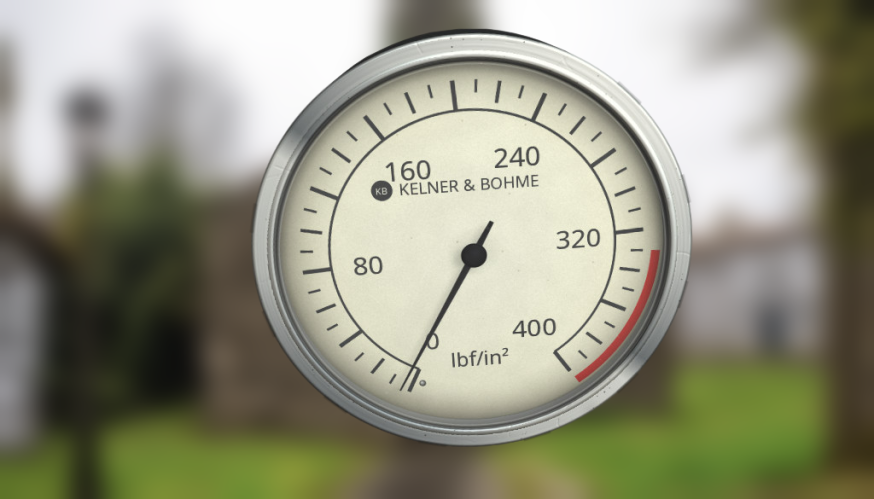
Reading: 5psi
